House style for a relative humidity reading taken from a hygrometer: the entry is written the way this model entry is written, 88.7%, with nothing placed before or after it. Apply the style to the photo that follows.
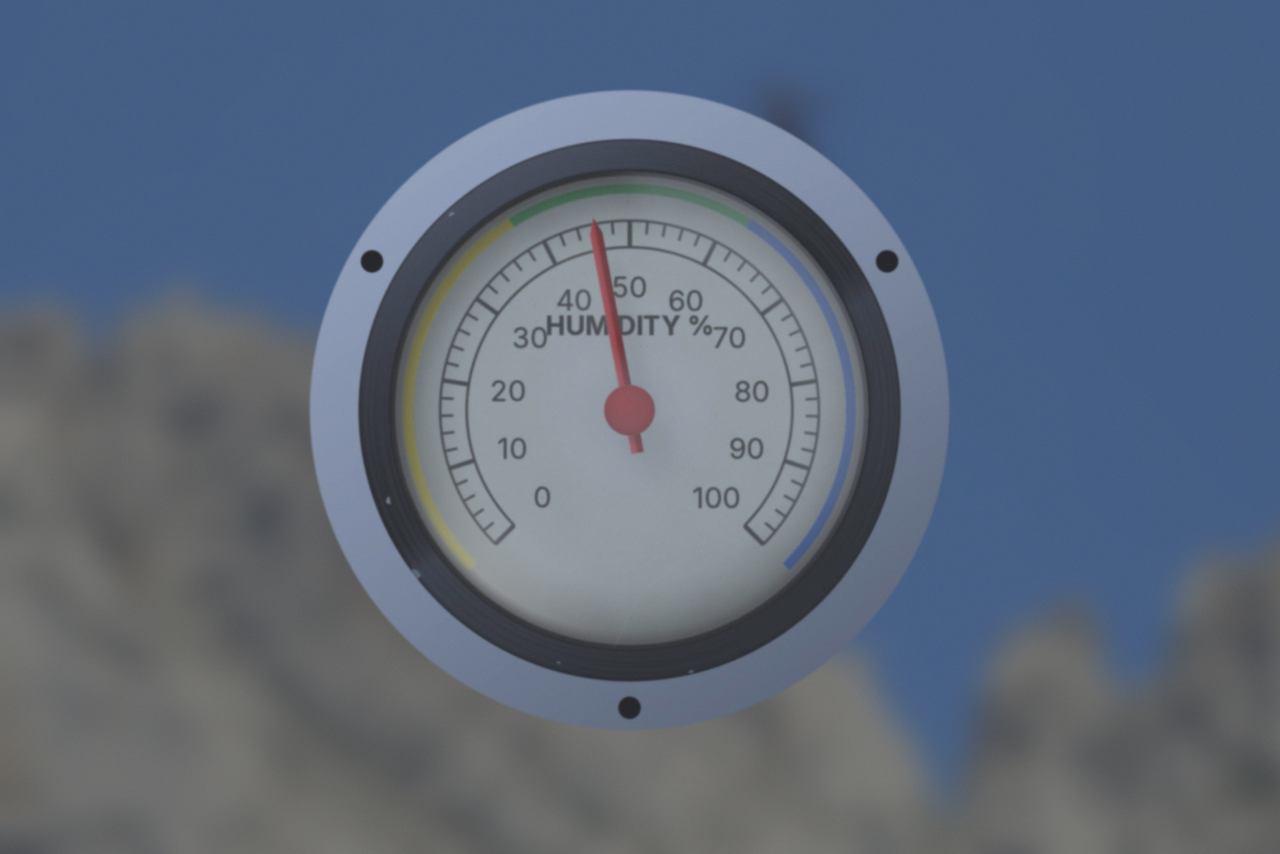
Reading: 46%
